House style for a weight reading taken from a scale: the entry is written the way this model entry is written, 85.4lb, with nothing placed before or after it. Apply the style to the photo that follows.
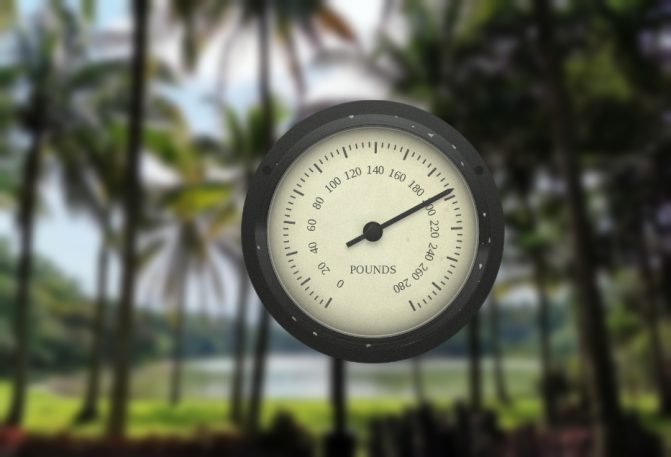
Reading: 196lb
